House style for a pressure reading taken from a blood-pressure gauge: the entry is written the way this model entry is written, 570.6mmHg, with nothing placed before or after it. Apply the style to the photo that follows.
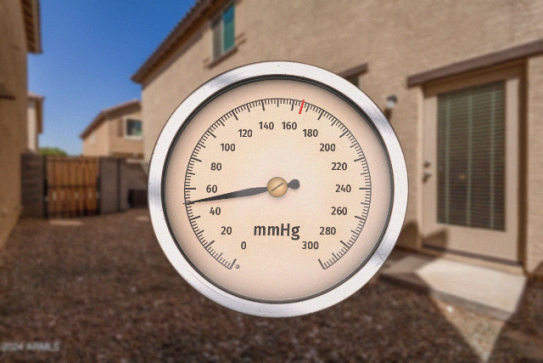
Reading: 50mmHg
